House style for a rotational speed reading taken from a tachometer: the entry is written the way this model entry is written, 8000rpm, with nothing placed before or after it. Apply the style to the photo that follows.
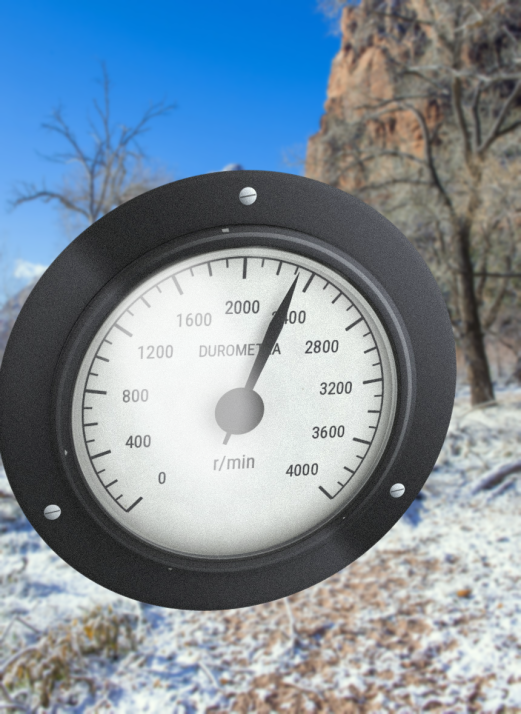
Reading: 2300rpm
